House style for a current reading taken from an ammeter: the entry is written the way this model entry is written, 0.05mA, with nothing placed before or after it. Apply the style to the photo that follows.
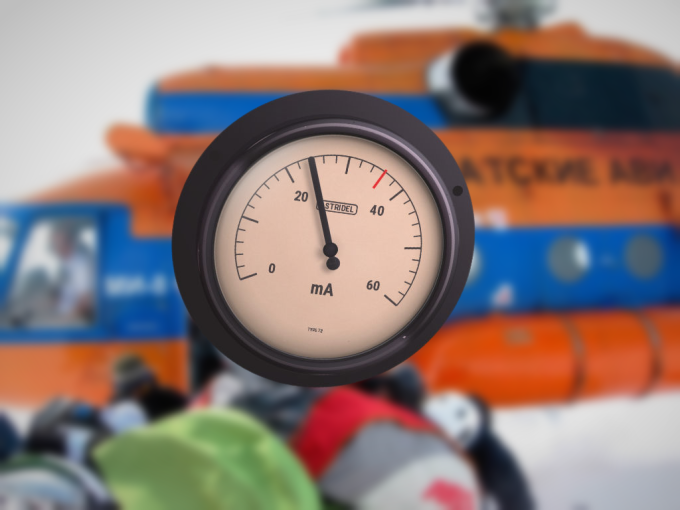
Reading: 24mA
